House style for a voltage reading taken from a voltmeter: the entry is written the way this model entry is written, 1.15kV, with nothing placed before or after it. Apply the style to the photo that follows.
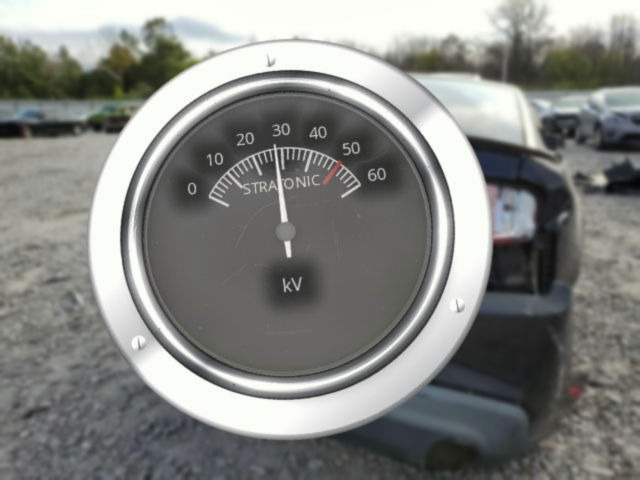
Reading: 28kV
